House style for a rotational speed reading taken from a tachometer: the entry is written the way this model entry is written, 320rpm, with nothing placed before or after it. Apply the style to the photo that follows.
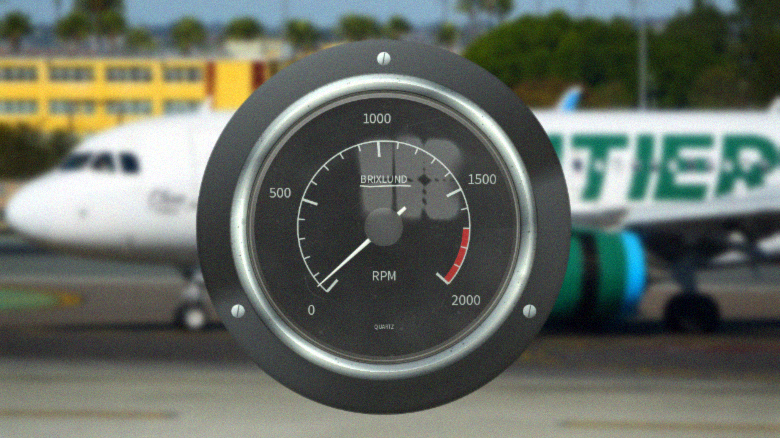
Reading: 50rpm
